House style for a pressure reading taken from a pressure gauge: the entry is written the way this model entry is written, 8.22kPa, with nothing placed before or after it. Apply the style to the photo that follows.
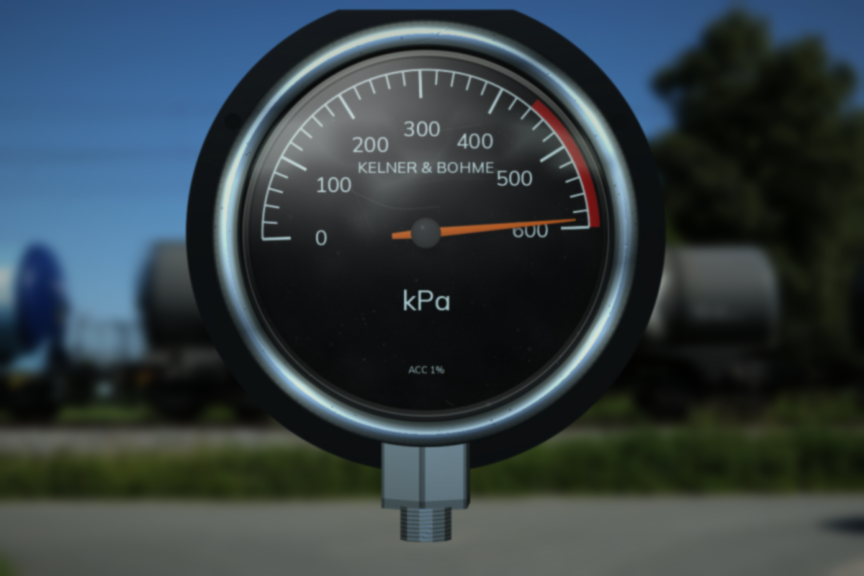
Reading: 590kPa
